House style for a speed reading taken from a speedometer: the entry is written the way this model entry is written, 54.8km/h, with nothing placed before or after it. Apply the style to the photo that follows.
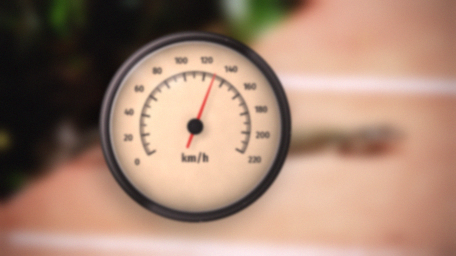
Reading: 130km/h
